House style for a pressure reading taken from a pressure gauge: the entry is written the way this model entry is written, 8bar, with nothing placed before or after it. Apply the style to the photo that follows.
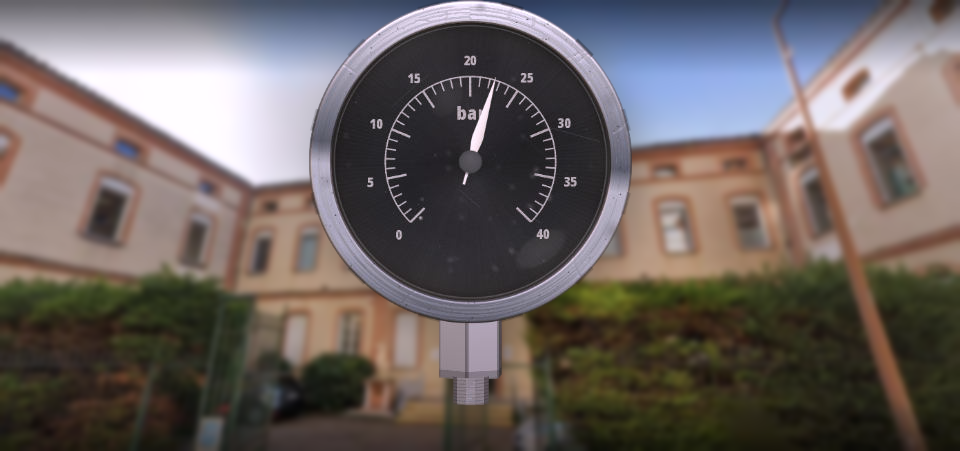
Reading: 22.5bar
